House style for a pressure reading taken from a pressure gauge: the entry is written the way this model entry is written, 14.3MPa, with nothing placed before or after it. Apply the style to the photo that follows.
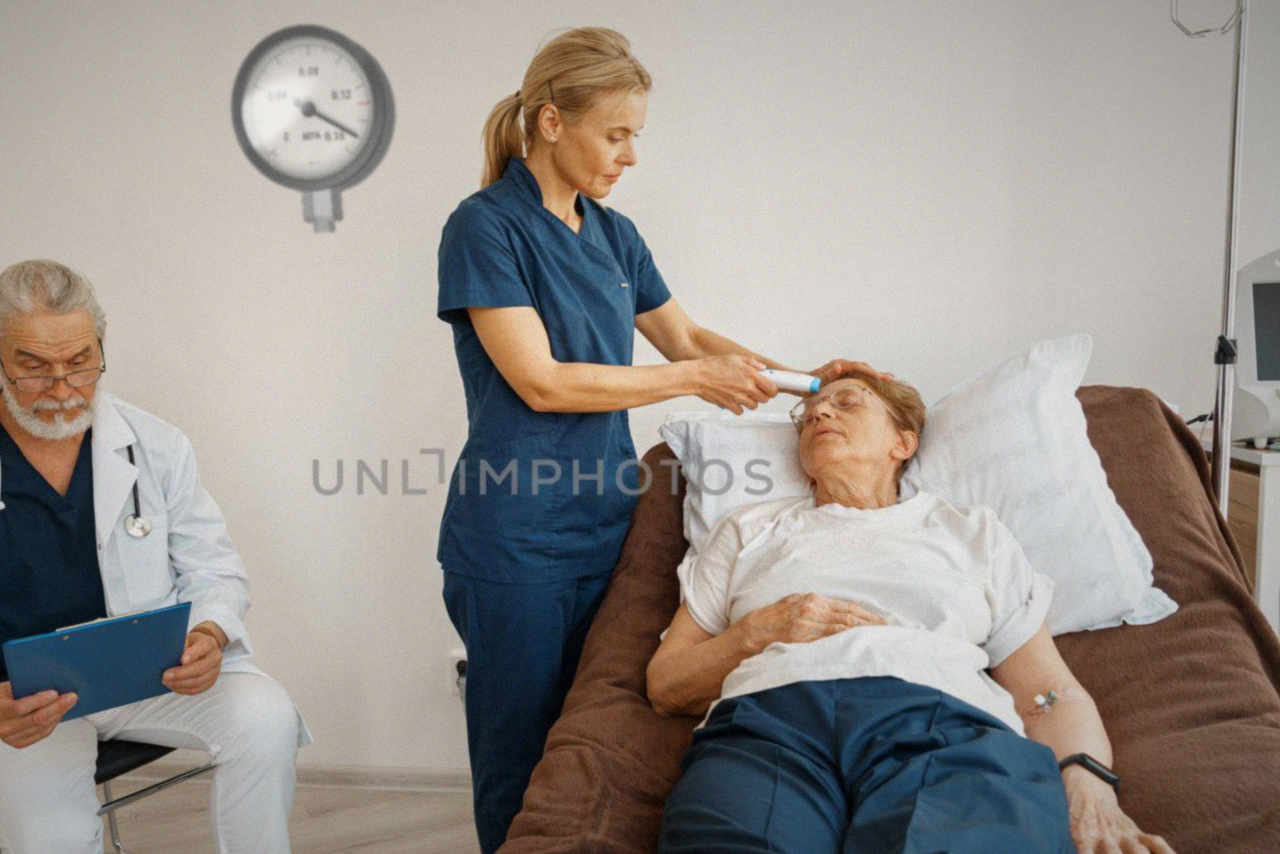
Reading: 0.15MPa
